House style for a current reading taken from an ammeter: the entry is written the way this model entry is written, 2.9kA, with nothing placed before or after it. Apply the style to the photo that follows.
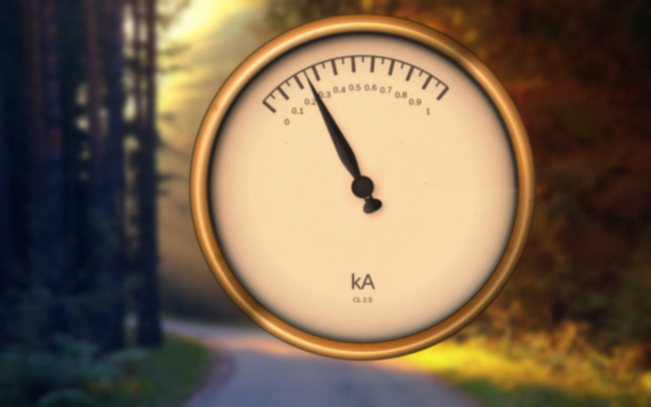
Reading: 0.25kA
